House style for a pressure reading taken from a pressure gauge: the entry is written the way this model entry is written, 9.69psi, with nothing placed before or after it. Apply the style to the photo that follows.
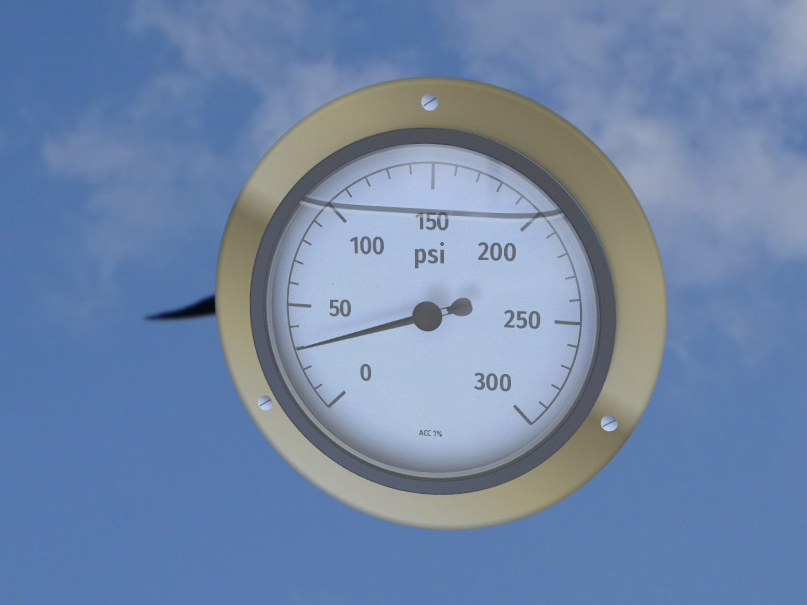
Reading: 30psi
